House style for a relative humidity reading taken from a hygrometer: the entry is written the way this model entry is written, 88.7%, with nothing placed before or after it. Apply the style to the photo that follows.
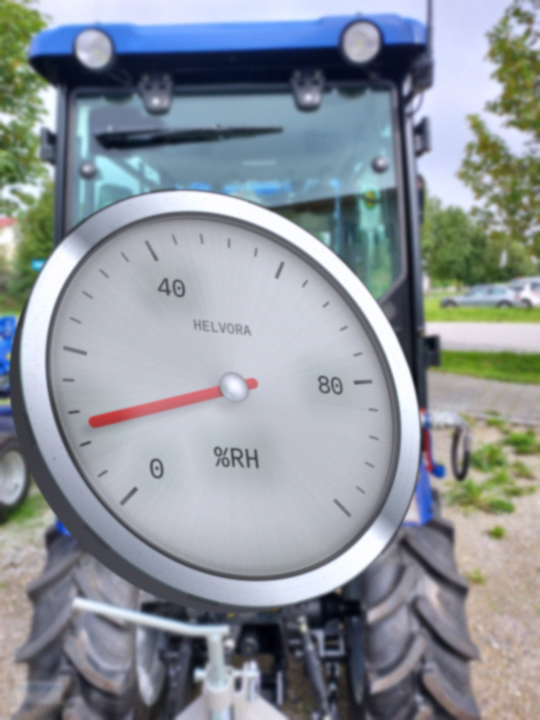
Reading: 10%
